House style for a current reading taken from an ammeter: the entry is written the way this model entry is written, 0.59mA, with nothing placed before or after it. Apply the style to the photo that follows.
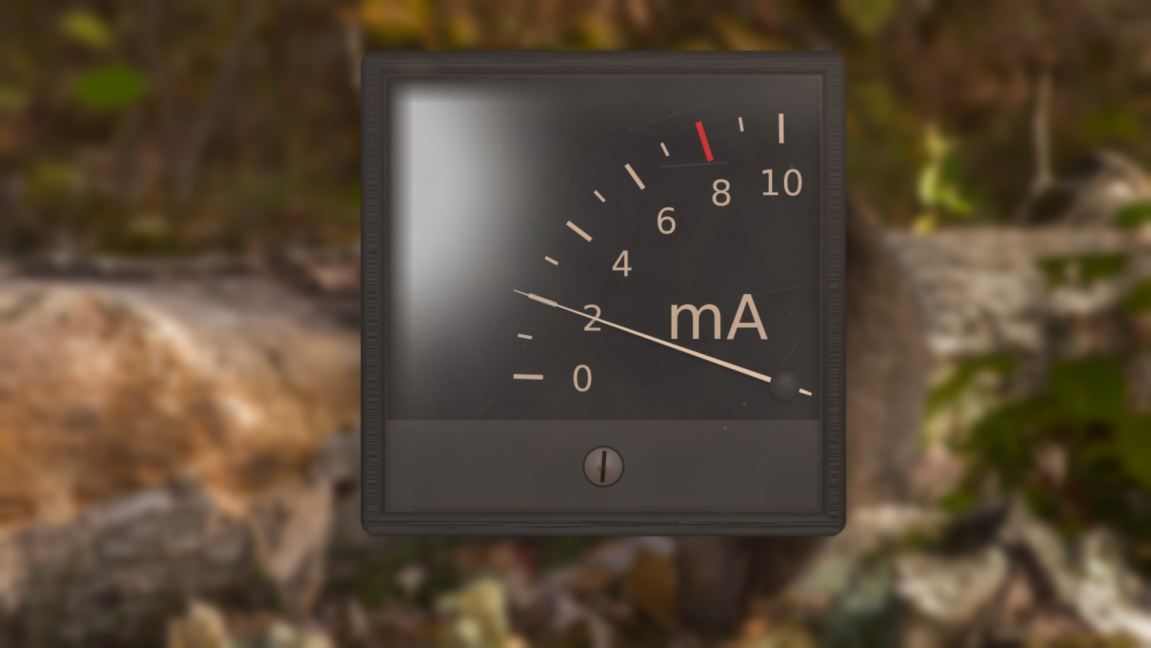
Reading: 2mA
